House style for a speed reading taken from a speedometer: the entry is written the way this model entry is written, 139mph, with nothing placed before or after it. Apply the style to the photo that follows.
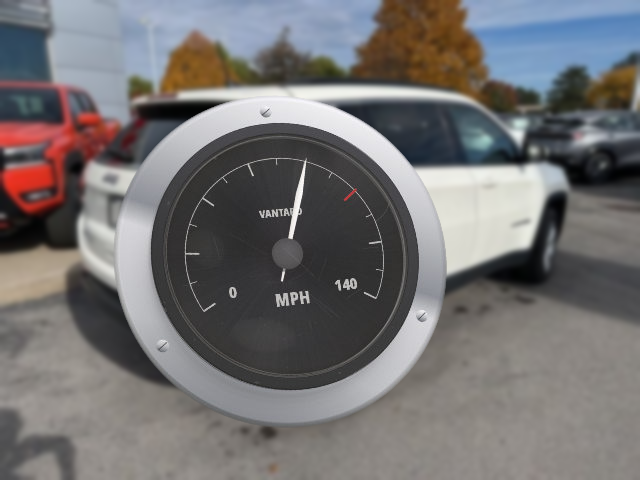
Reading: 80mph
